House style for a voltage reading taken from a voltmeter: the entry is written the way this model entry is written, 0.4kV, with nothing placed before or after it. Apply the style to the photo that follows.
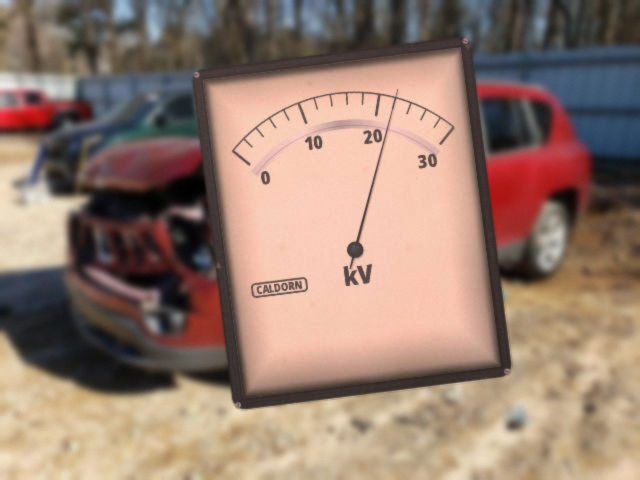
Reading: 22kV
